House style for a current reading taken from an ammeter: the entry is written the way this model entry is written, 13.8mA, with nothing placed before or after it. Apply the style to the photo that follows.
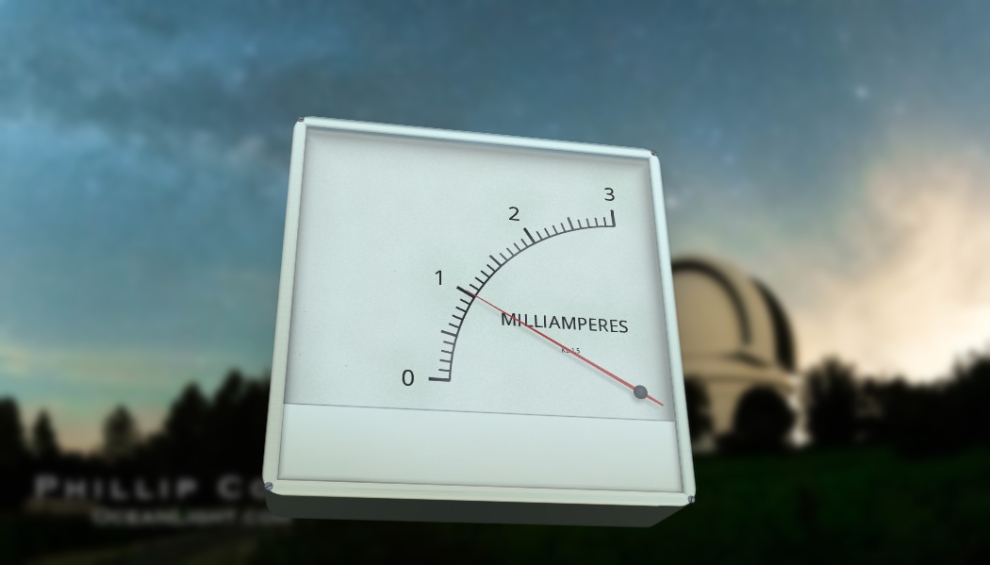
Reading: 1mA
